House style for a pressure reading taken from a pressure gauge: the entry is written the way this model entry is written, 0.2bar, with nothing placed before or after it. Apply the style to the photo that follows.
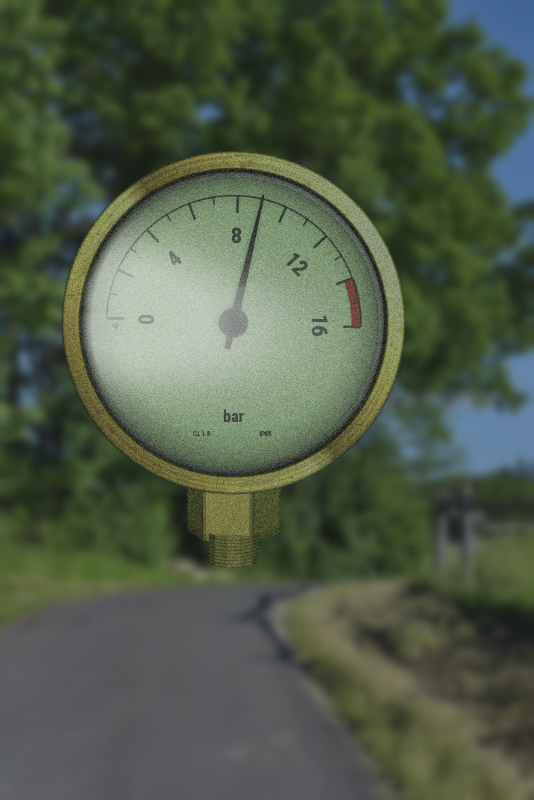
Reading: 9bar
